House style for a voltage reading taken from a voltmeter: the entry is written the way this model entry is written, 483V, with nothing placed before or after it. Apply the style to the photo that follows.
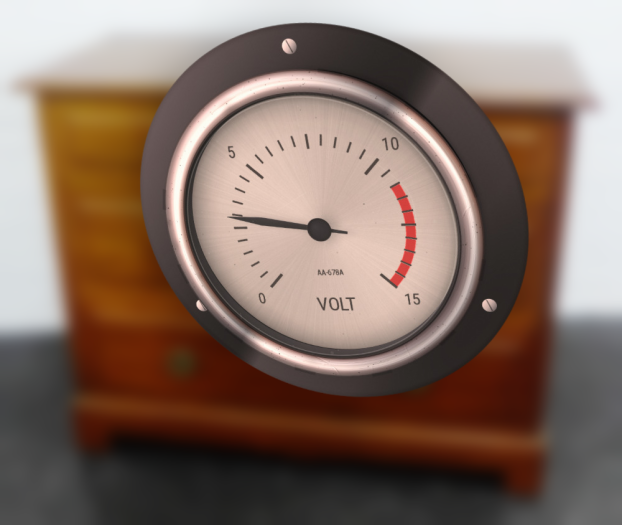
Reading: 3V
